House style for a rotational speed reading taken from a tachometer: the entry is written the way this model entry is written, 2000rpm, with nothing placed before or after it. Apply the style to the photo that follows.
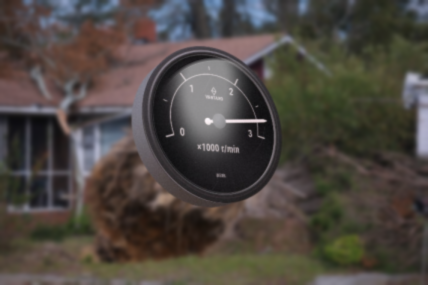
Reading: 2750rpm
